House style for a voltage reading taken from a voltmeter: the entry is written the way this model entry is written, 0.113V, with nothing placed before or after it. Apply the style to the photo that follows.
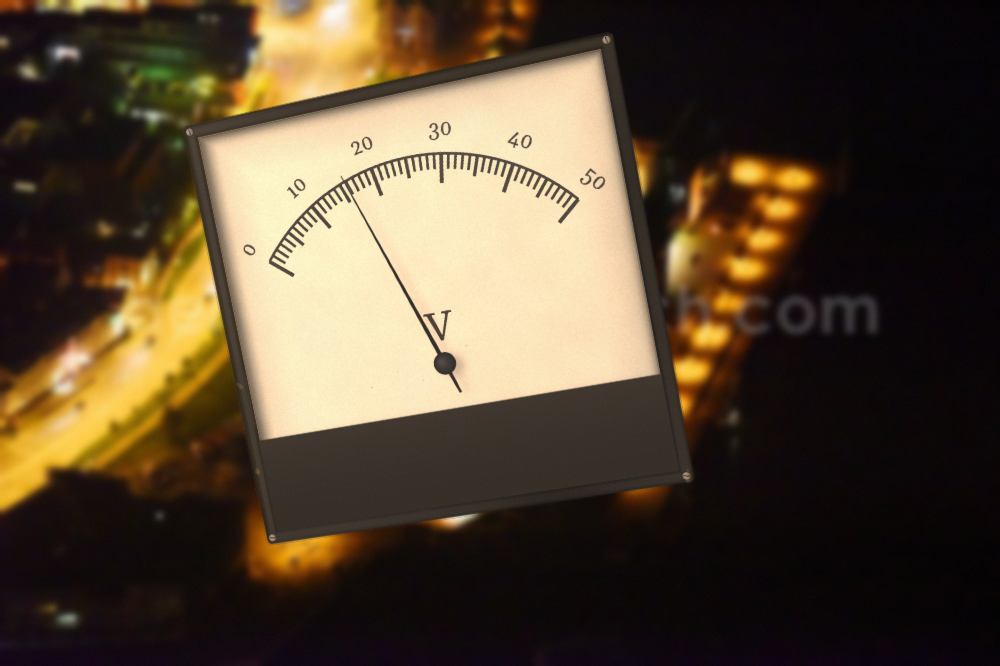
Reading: 16V
